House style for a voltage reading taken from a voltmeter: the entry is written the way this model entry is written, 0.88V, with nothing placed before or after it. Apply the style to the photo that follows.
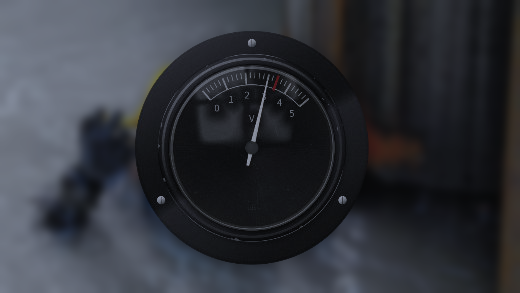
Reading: 3V
